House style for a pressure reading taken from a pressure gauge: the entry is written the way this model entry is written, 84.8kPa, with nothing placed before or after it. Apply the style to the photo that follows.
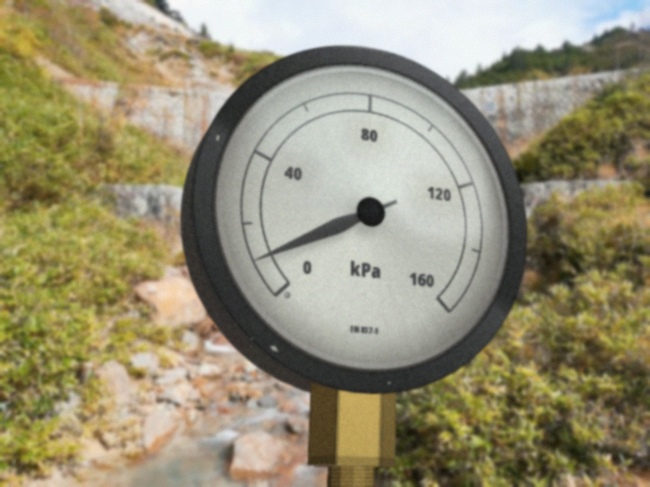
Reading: 10kPa
